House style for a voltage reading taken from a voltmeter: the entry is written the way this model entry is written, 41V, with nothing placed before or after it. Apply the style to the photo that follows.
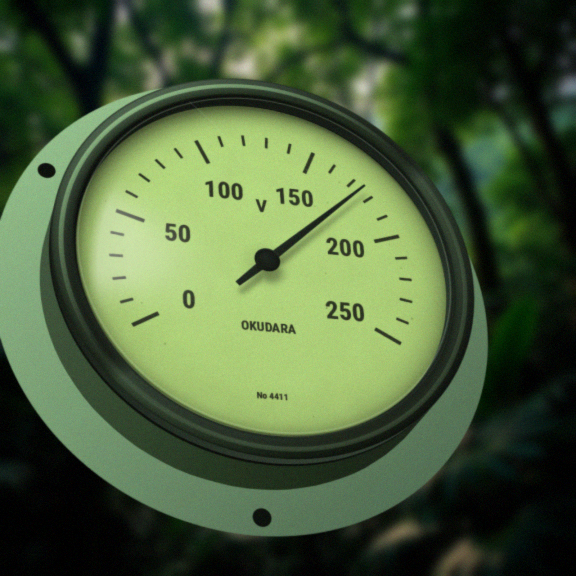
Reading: 175V
